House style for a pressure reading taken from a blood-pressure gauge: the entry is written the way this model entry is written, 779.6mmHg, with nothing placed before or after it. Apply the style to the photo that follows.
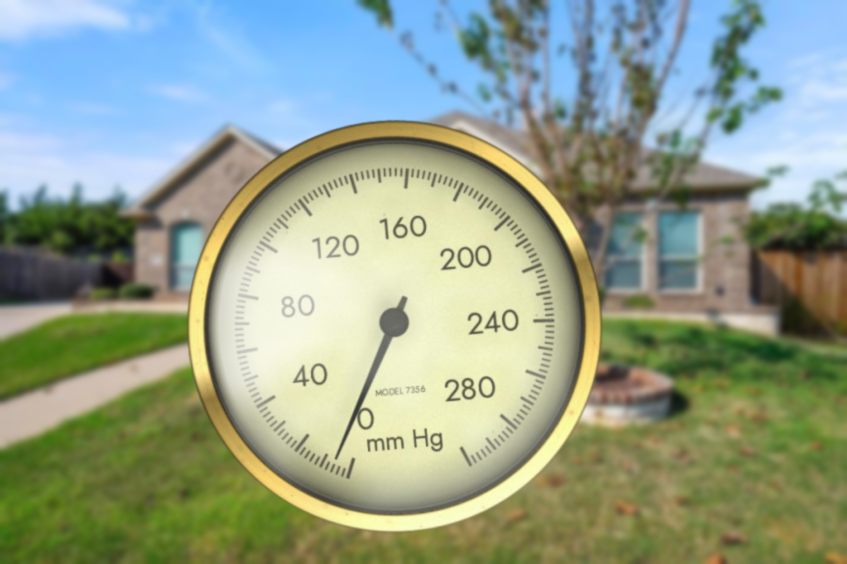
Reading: 6mmHg
